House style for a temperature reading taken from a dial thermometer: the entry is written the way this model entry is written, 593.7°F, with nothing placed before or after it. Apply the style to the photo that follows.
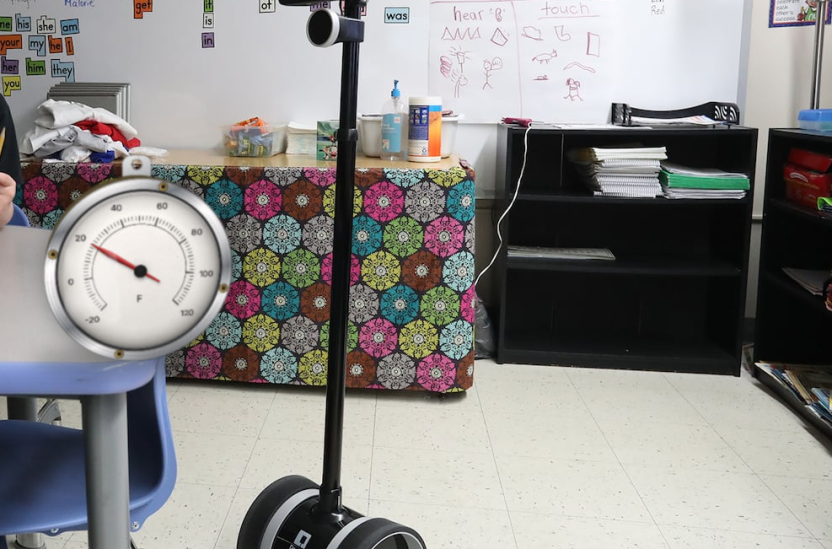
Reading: 20°F
